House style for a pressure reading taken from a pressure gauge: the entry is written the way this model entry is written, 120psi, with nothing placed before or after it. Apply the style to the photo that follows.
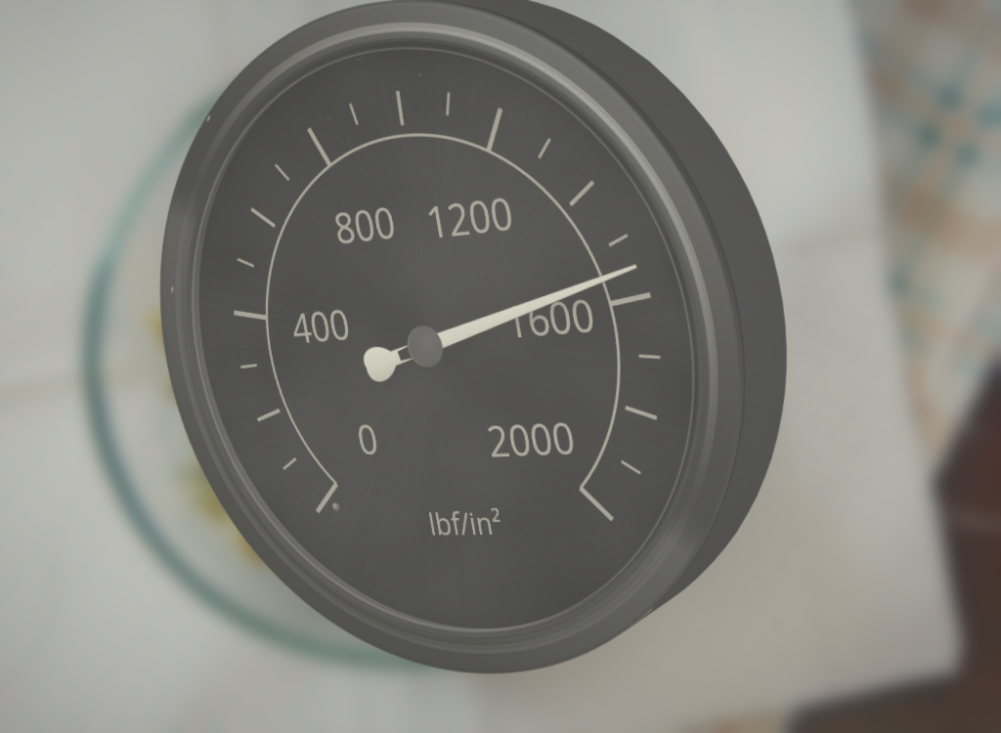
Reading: 1550psi
